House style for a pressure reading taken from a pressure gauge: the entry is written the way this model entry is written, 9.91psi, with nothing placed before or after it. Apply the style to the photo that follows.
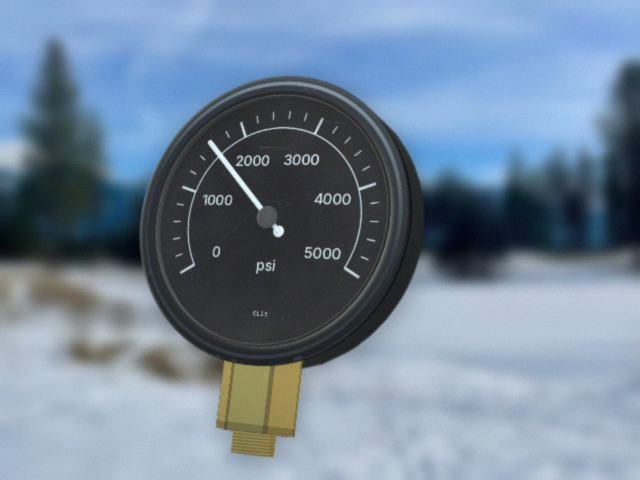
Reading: 1600psi
